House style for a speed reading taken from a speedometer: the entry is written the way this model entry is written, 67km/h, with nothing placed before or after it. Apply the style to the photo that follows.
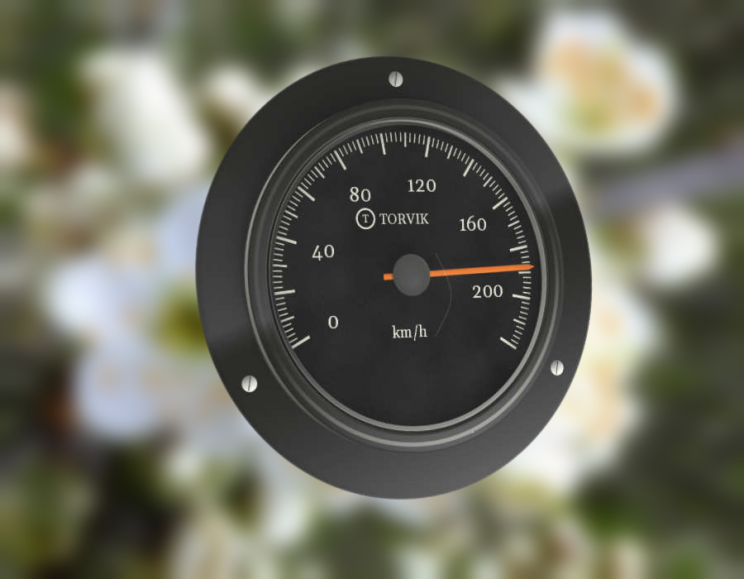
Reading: 188km/h
